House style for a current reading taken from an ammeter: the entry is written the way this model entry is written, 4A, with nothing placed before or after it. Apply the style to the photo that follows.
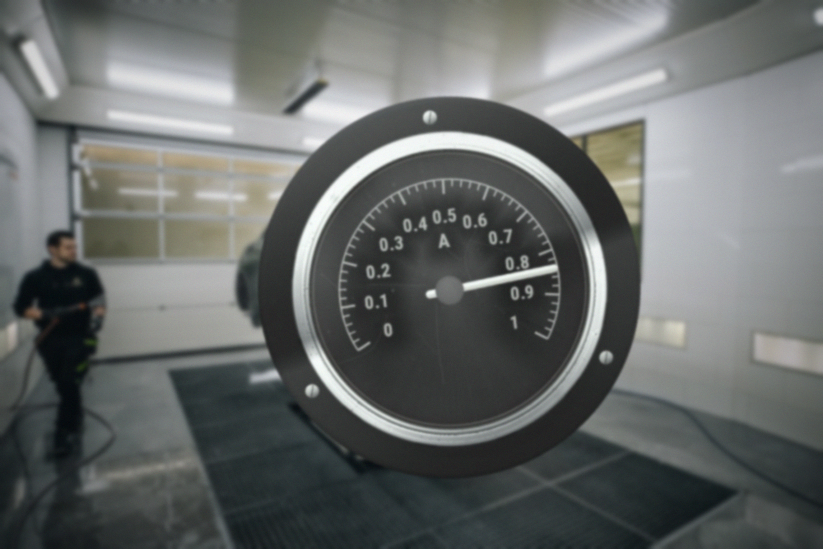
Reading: 0.84A
